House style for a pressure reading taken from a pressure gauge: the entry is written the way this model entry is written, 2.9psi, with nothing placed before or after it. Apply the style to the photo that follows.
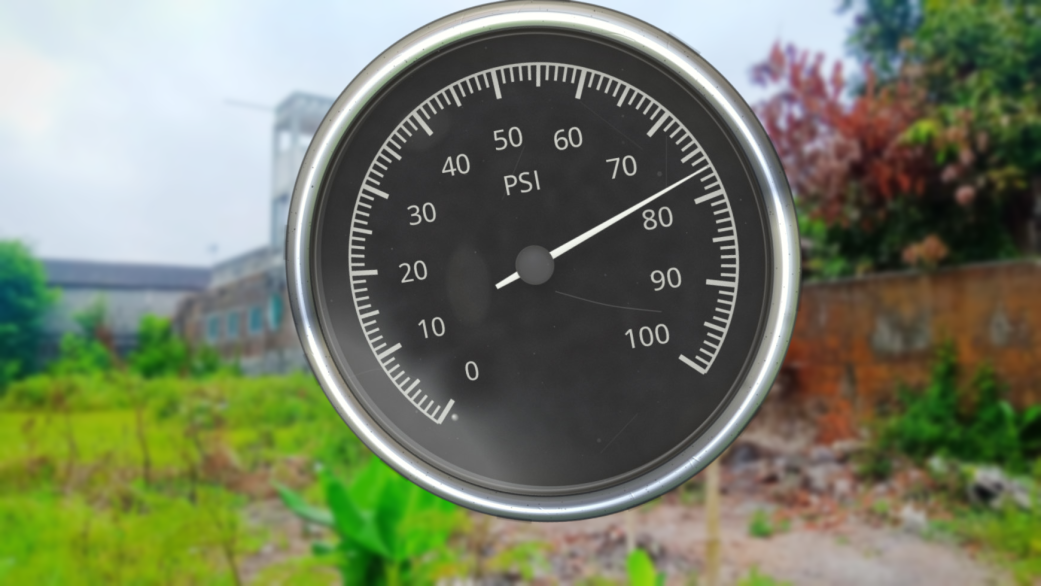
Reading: 77psi
